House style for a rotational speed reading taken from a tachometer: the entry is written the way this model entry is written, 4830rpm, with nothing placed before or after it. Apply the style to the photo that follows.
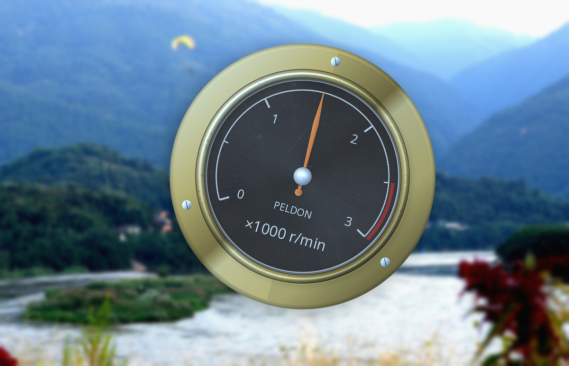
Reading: 1500rpm
